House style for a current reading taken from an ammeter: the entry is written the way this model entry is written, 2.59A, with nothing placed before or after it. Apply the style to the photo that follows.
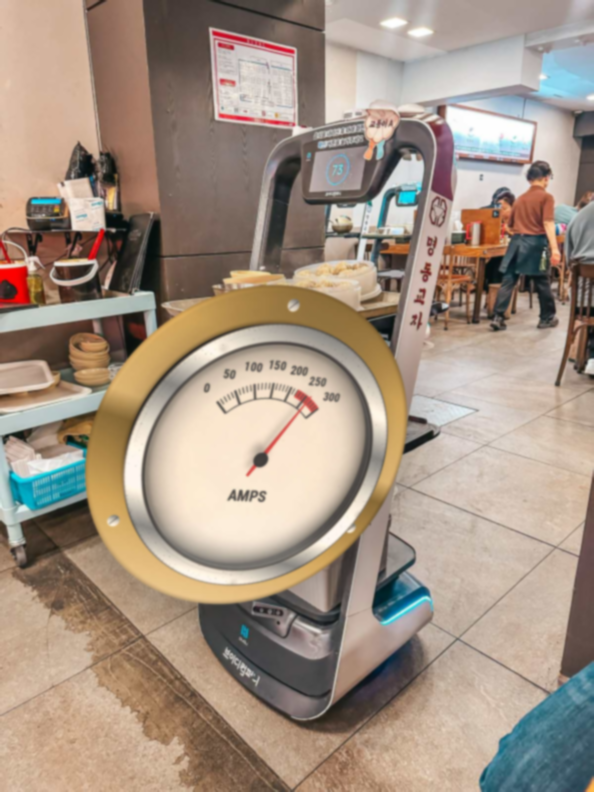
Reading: 250A
